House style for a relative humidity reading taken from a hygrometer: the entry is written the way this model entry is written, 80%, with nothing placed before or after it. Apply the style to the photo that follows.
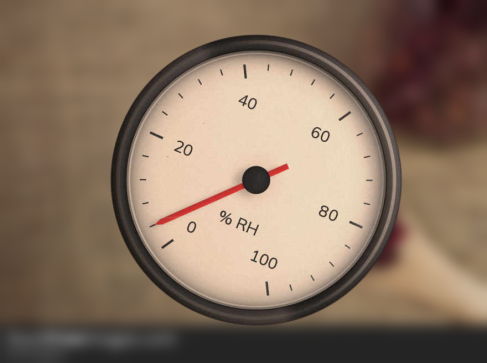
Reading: 4%
